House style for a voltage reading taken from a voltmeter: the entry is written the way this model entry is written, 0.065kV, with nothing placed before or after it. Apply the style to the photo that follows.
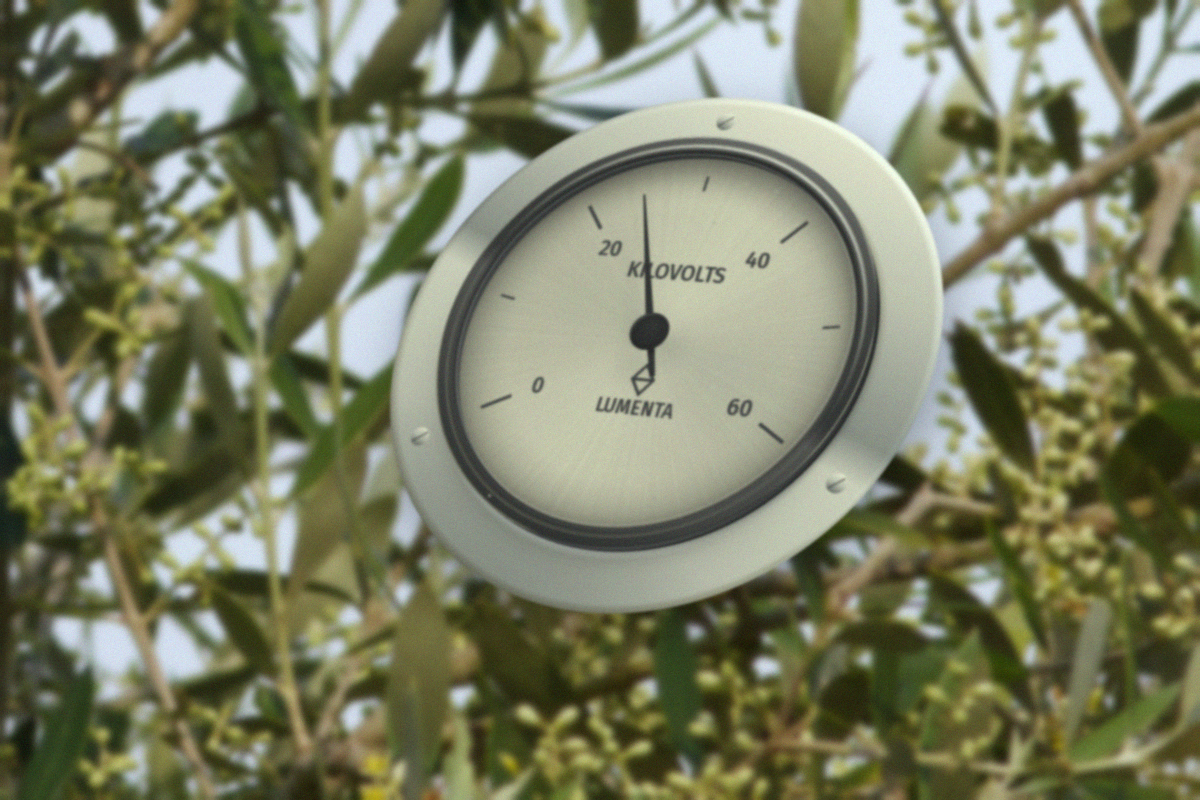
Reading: 25kV
